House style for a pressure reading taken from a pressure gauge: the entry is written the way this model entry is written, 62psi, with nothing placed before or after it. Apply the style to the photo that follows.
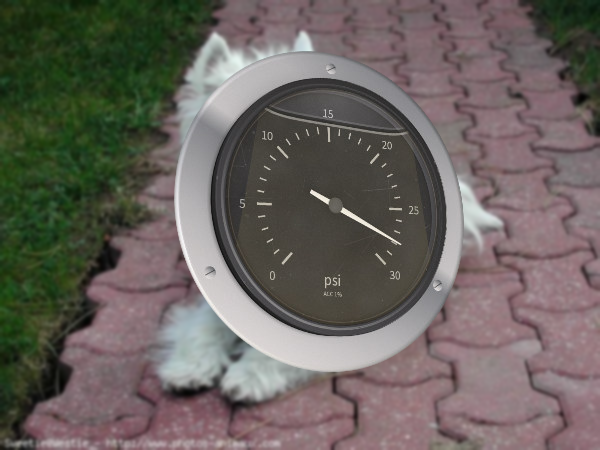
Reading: 28psi
